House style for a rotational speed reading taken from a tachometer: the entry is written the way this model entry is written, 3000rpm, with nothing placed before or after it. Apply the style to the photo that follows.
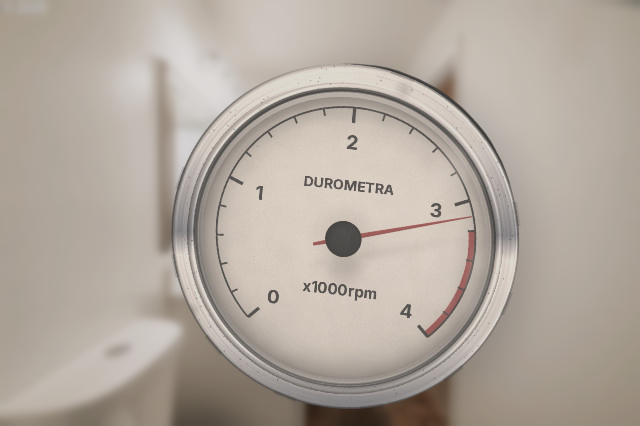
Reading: 3100rpm
